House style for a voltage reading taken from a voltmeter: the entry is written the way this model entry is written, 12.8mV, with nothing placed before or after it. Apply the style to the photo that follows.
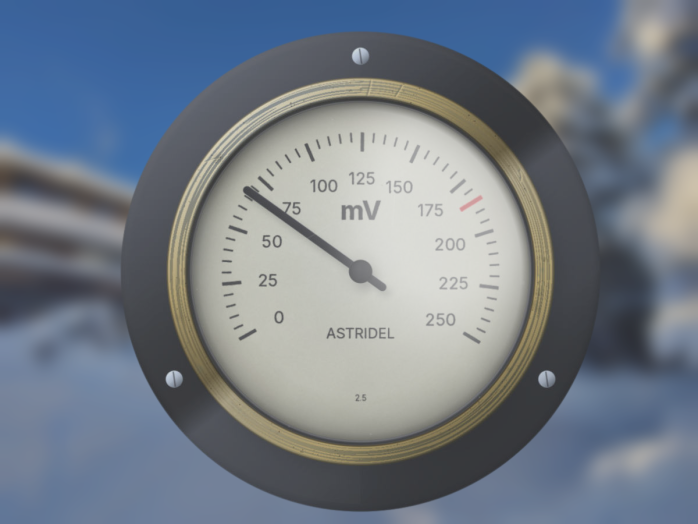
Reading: 67.5mV
